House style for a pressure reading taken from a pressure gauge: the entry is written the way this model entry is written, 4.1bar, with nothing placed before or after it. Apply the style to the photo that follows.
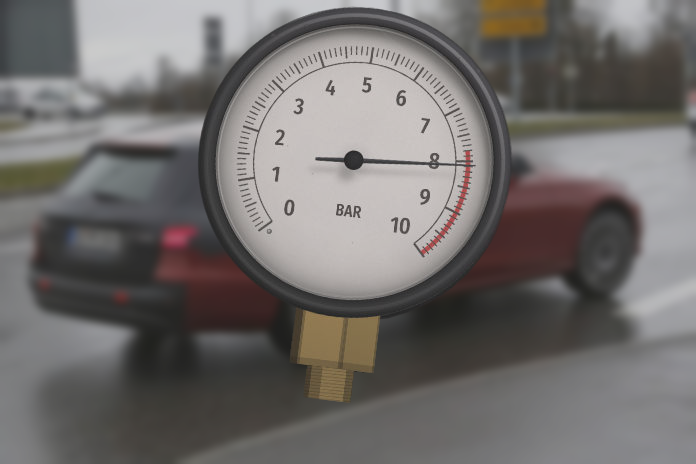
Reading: 8.1bar
